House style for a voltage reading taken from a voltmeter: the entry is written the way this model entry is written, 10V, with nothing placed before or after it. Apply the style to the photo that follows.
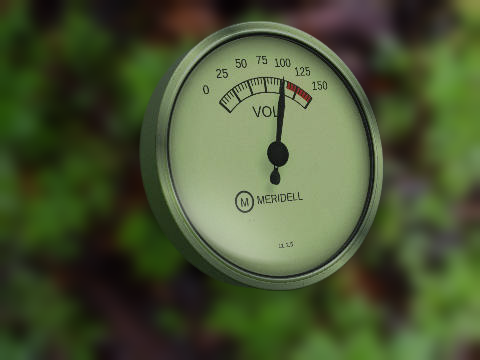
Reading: 100V
